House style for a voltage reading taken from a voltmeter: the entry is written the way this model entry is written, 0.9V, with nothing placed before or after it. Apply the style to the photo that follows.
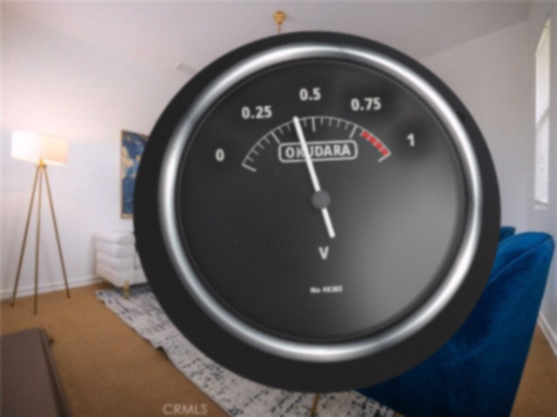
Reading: 0.4V
